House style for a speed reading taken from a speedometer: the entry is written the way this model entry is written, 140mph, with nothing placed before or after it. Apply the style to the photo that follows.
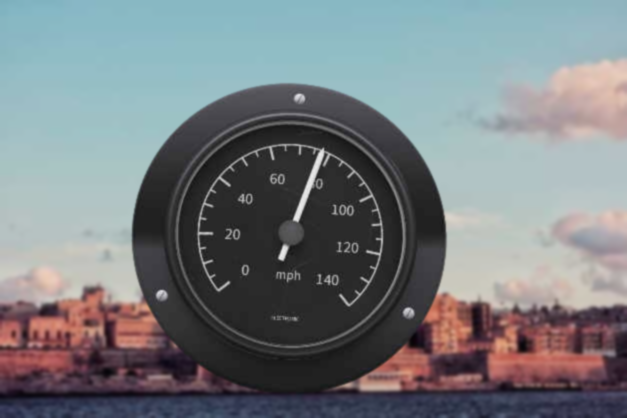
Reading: 77.5mph
